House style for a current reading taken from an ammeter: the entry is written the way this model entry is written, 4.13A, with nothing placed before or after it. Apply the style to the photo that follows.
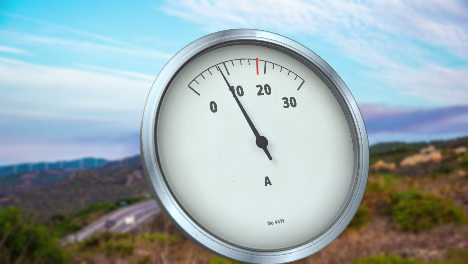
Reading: 8A
